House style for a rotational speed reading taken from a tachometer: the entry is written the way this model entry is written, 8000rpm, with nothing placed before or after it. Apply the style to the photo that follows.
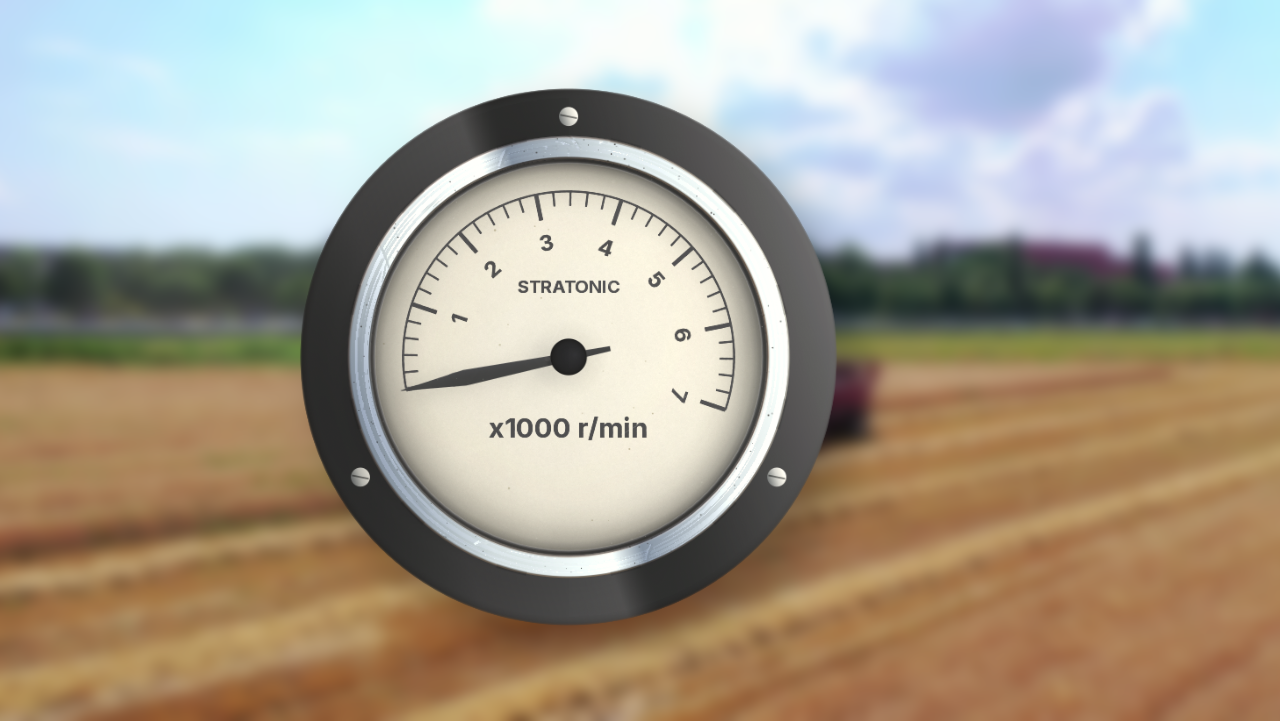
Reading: 0rpm
